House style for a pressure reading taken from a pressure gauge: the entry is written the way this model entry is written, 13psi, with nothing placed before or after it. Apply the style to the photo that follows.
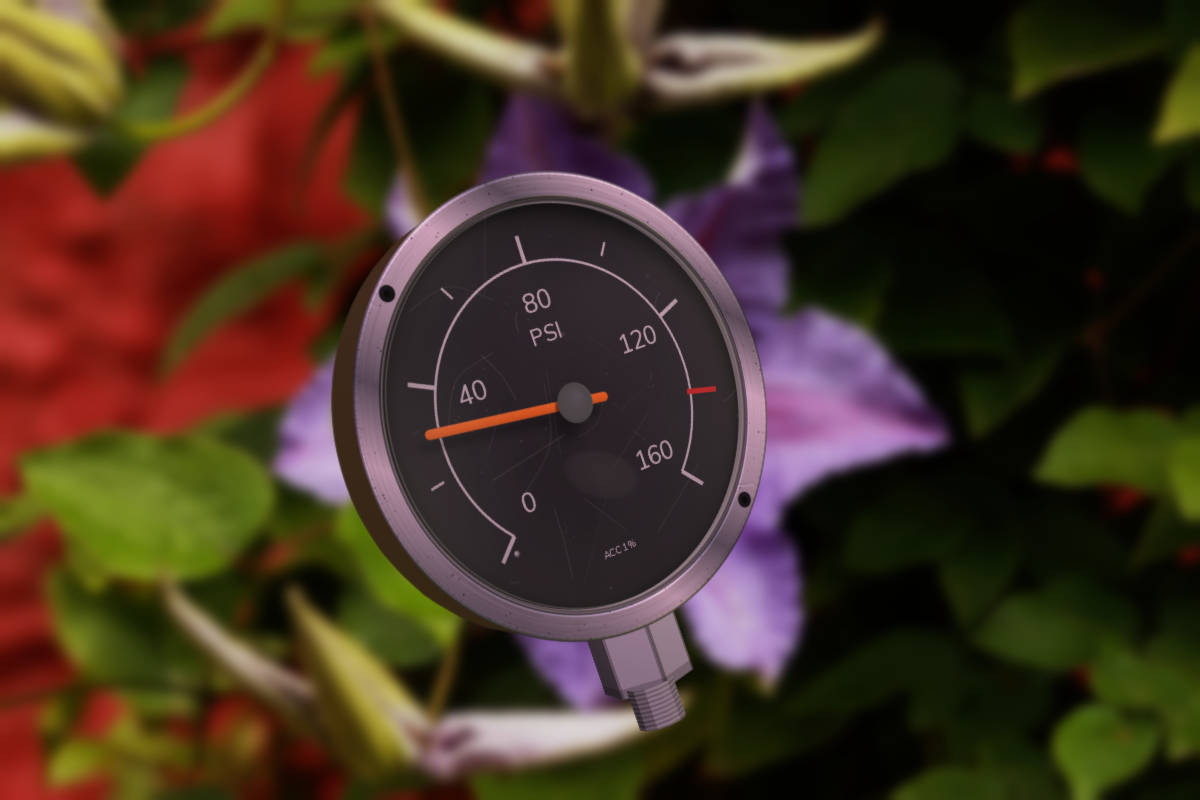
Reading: 30psi
